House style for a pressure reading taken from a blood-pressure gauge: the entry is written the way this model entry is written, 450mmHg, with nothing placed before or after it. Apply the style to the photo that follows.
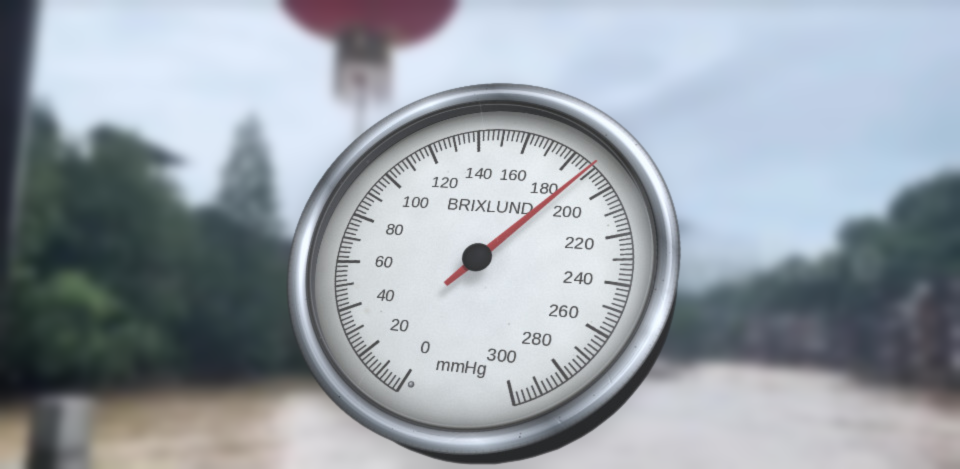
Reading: 190mmHg
